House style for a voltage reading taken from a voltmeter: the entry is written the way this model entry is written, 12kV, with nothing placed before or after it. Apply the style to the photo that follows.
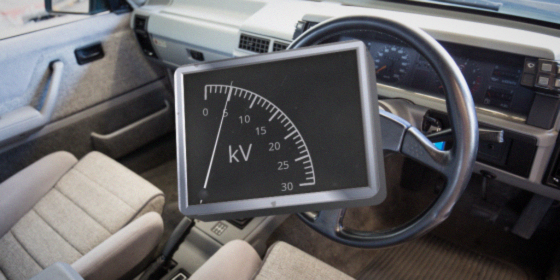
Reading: 5kV
